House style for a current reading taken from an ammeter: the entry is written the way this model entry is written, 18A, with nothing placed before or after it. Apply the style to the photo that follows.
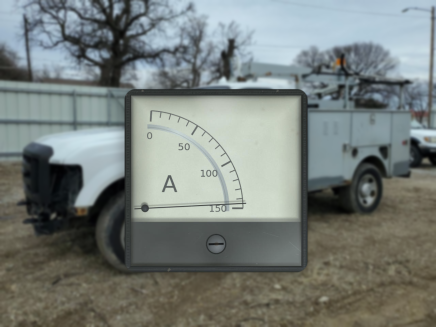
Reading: 145A
